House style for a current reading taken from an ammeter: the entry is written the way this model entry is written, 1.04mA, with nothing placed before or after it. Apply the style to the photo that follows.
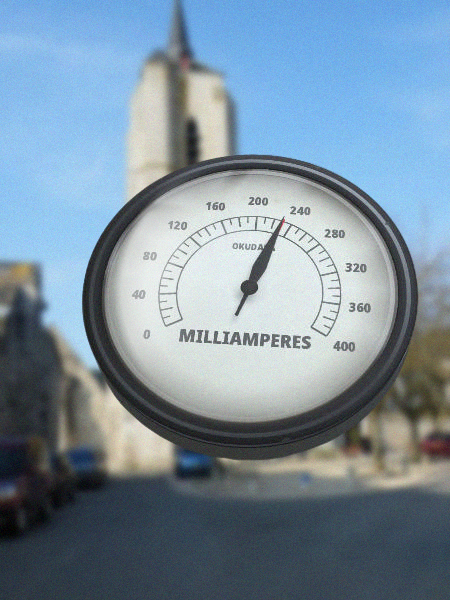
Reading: 230mA
